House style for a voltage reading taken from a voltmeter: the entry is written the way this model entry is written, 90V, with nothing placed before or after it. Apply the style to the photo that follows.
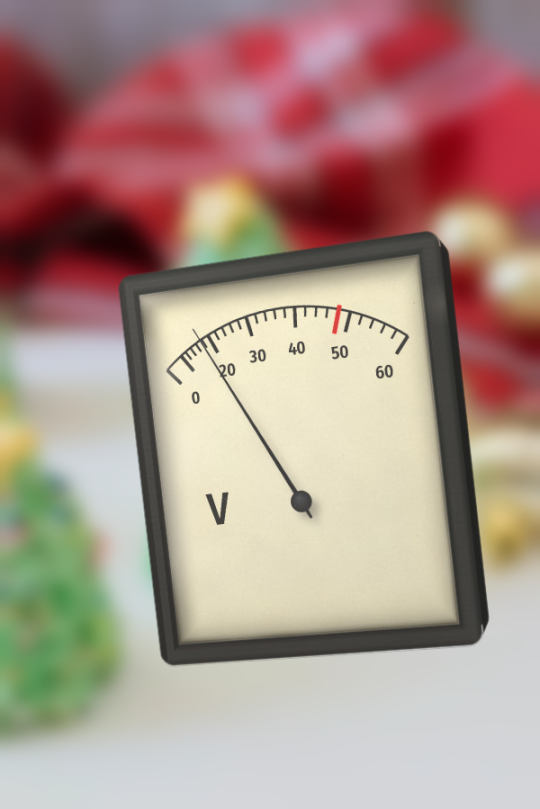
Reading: 18V
